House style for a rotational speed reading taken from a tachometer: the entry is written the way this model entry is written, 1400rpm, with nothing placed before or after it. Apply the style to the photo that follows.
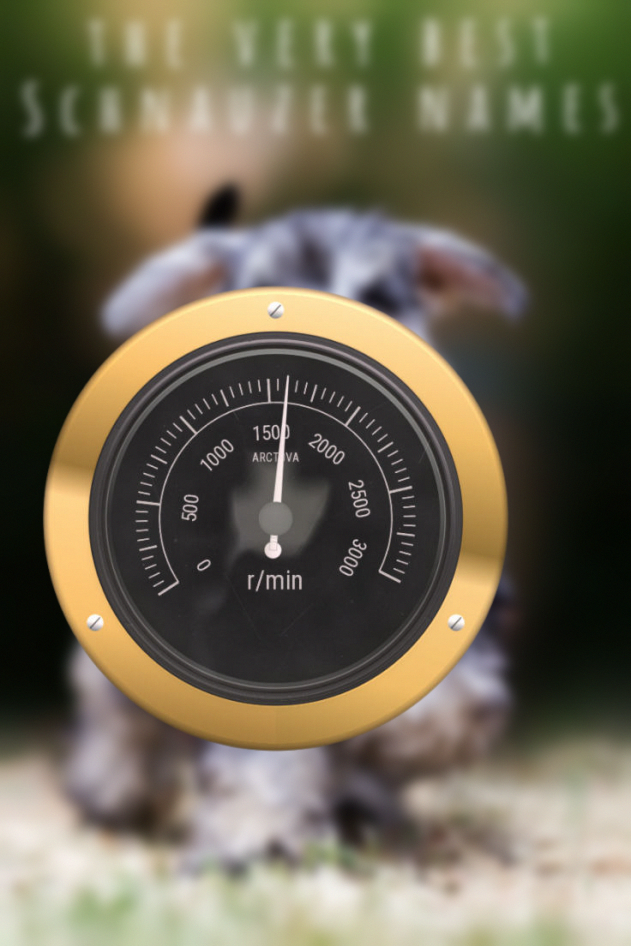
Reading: 1600rpm
